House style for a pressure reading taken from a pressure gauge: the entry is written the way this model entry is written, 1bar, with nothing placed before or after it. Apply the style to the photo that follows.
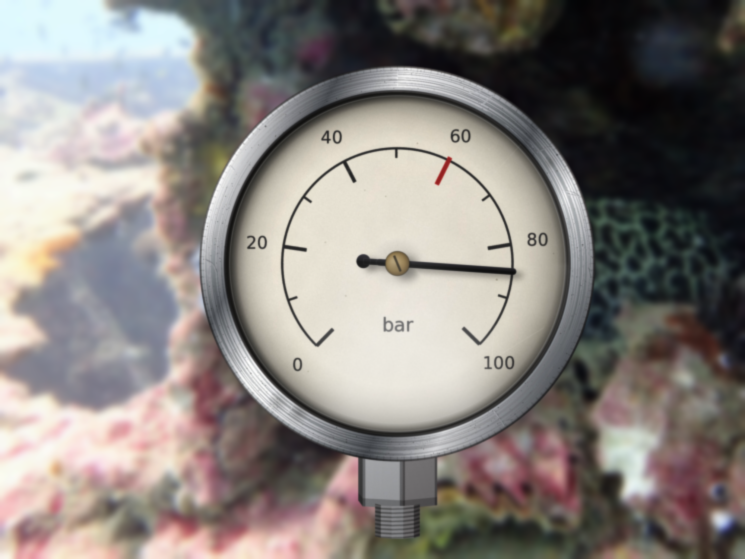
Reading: 85bar
